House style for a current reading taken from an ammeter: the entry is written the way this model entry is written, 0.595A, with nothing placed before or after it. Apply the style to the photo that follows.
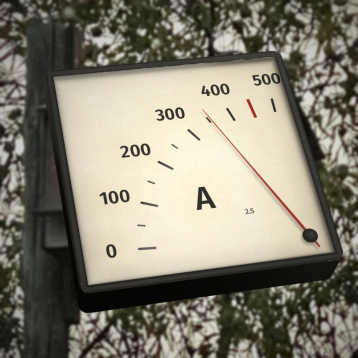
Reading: 350A
